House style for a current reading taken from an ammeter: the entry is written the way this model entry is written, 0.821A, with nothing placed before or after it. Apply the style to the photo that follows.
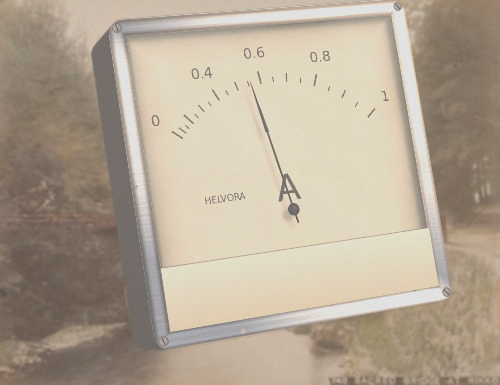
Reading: 0.55A
